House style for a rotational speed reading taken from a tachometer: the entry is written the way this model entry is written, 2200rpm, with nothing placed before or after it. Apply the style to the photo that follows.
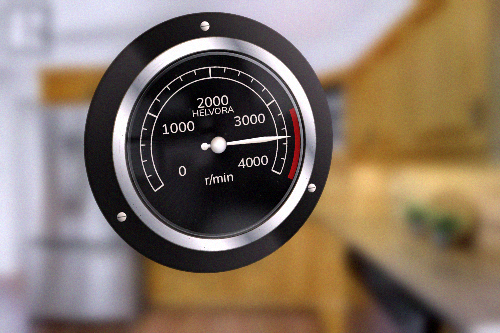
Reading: 3500rpm
